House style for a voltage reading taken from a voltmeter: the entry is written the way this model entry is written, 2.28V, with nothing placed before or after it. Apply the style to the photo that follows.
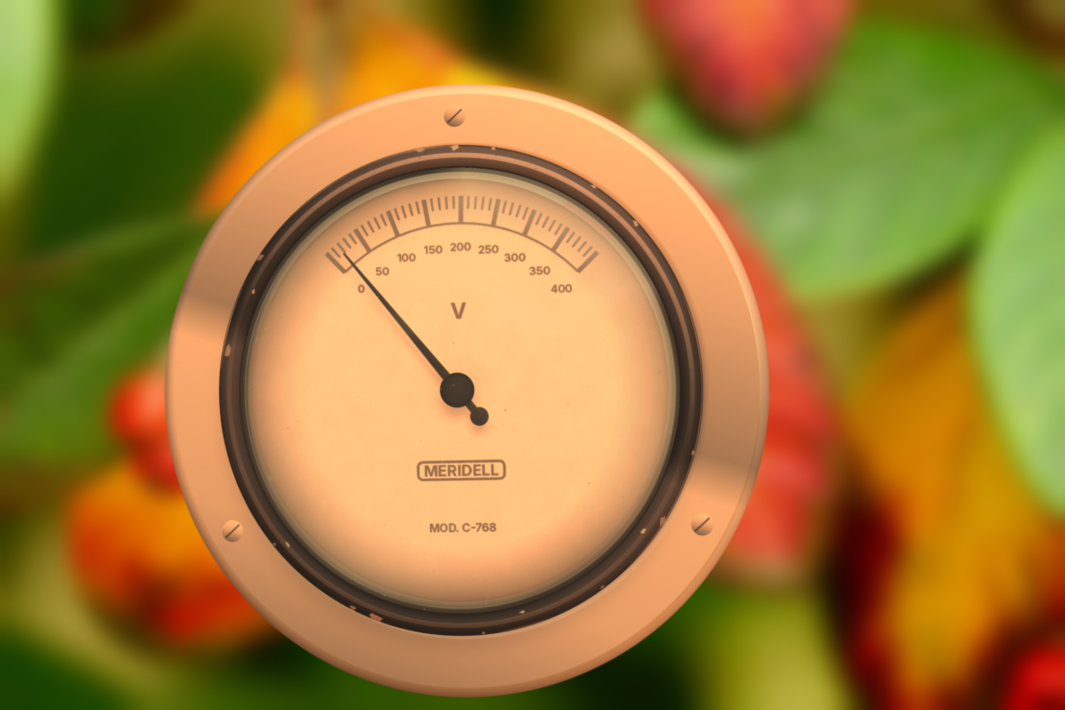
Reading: 20V
